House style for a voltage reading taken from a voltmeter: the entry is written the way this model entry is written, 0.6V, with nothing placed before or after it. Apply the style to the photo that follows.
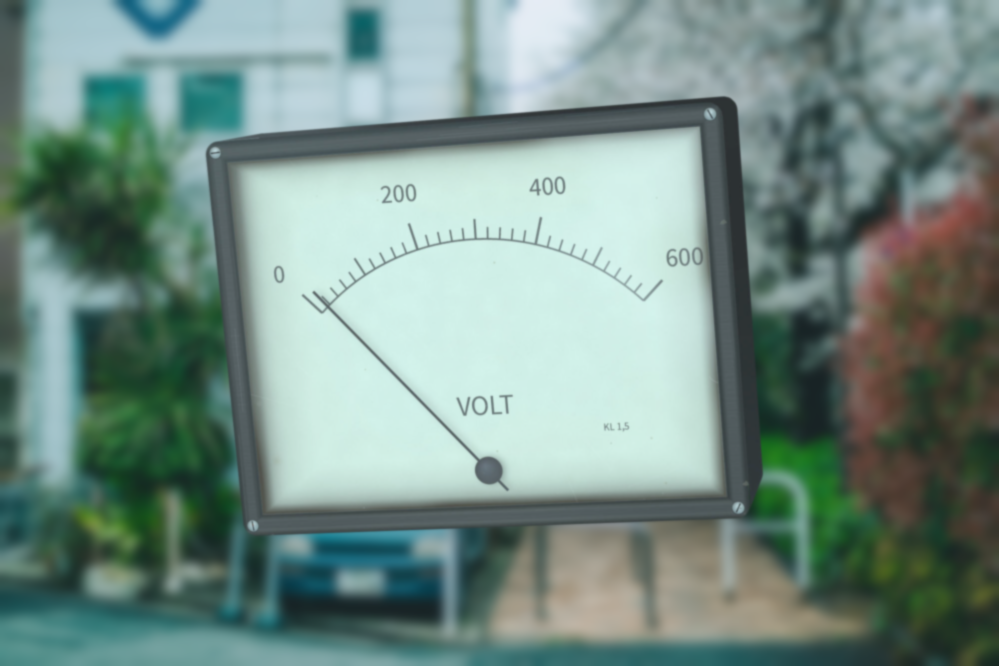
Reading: 20V
